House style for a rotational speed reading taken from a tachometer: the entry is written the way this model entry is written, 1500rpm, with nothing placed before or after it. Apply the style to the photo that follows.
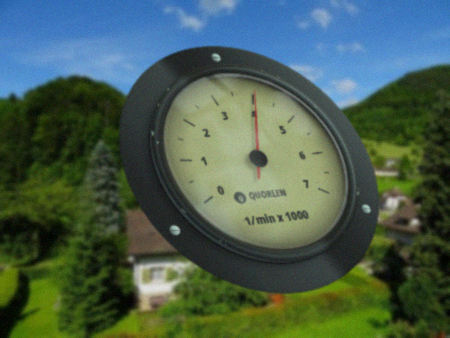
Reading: 4000rpm
